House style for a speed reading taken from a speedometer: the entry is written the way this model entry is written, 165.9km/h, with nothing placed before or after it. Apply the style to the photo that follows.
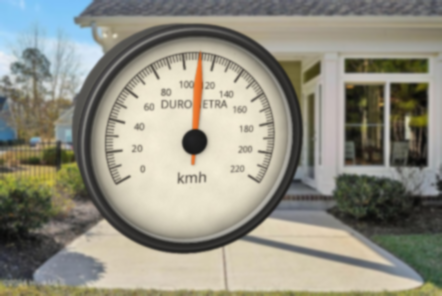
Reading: 110km/h
